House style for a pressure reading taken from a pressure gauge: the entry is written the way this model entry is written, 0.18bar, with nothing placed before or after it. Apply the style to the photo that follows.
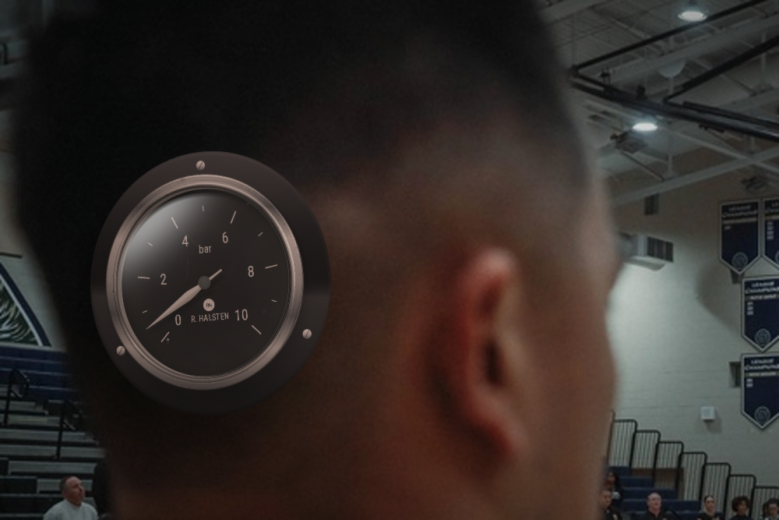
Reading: 0.5bar
